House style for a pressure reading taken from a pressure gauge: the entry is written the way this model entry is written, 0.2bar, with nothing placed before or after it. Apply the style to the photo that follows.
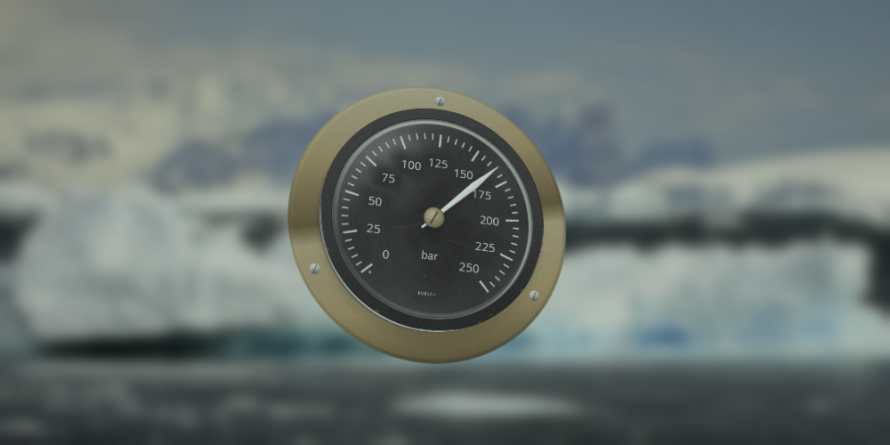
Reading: 165bar
